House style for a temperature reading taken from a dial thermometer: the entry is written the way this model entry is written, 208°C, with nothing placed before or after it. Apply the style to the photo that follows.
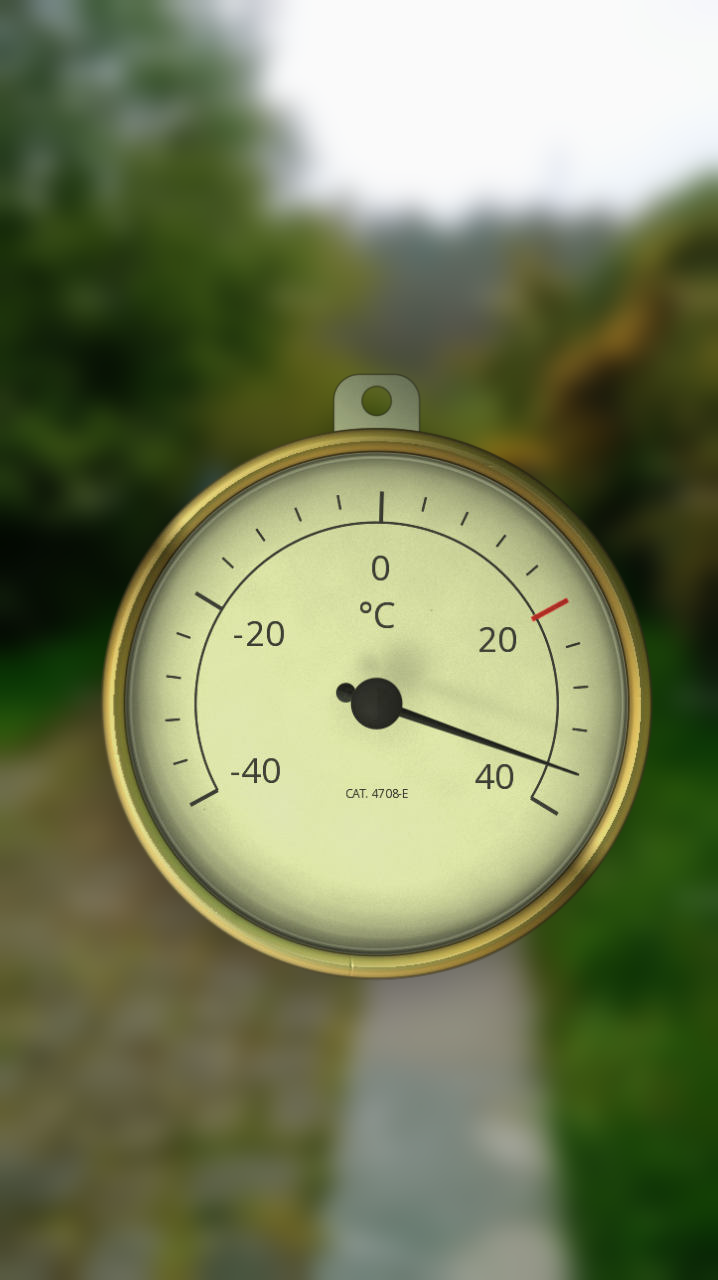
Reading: 36°C
